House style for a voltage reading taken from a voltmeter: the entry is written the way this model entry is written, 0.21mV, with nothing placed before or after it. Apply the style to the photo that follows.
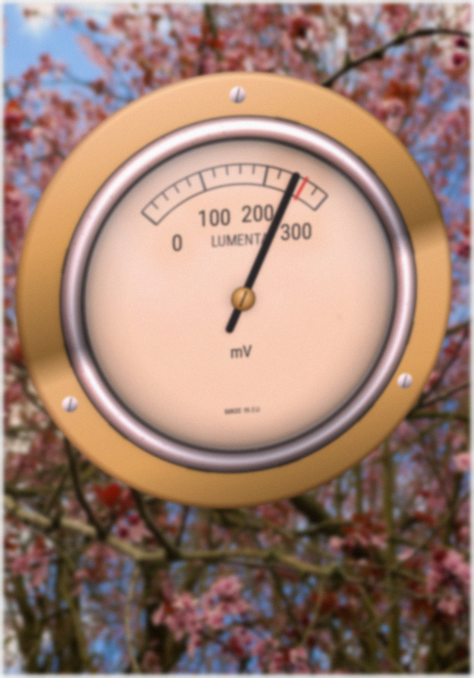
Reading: 240mV
